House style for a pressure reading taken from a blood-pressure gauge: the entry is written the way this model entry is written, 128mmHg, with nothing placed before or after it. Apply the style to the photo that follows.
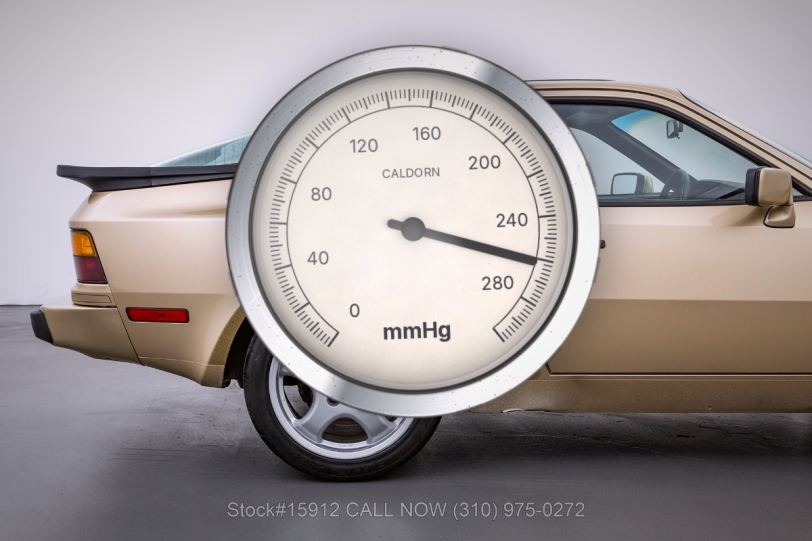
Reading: 262mmHg
